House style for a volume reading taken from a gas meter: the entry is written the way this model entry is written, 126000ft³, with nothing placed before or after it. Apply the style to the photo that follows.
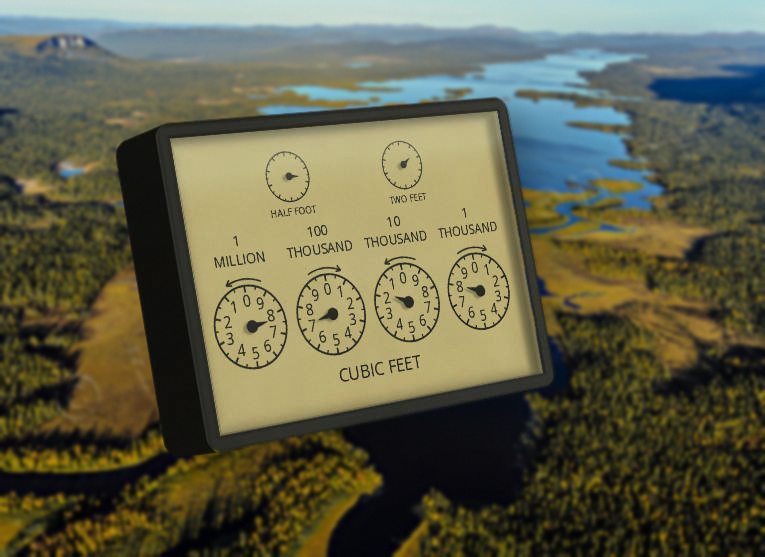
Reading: 771800ft³
